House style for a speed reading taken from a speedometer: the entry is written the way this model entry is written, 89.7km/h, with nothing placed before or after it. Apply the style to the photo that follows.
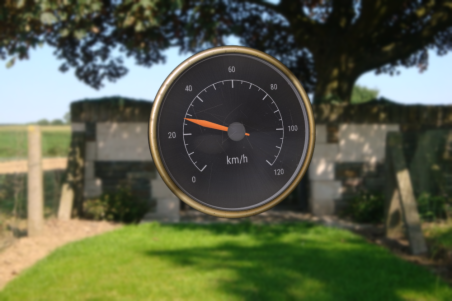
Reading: 27.5km/h
